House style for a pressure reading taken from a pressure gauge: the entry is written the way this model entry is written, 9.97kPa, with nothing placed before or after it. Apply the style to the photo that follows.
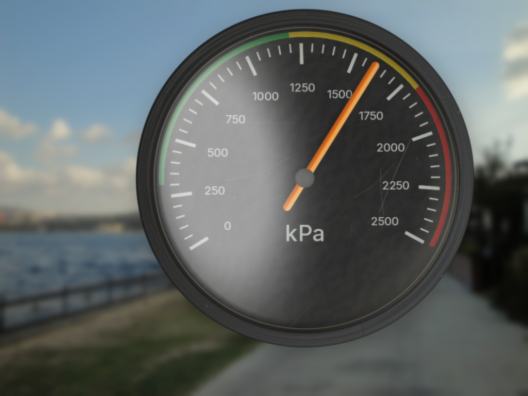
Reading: 1600kPa
